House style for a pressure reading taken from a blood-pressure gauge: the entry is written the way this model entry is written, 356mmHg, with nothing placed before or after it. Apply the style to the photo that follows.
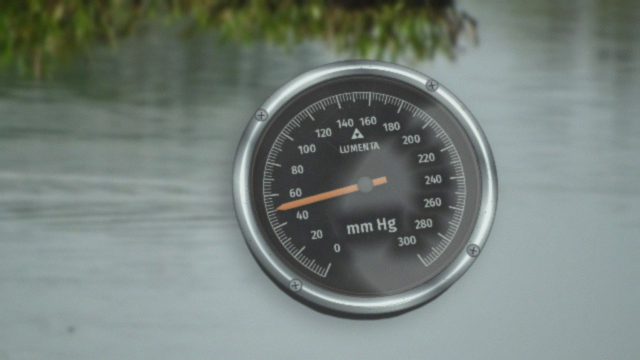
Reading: 50mmHg
